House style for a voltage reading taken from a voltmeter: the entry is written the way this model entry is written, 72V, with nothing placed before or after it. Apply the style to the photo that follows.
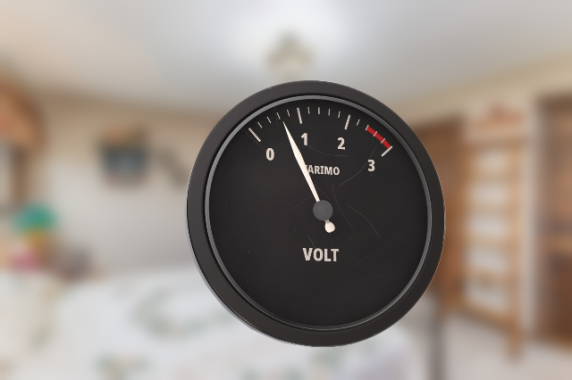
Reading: 0.6V
